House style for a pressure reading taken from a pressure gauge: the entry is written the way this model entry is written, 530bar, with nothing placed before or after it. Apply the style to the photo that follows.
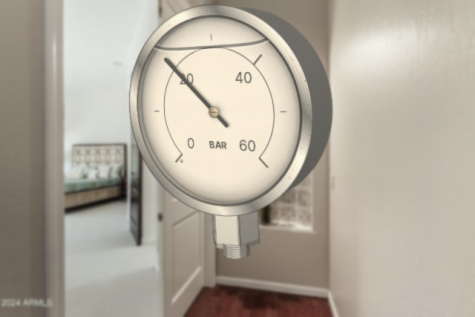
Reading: 20bar
